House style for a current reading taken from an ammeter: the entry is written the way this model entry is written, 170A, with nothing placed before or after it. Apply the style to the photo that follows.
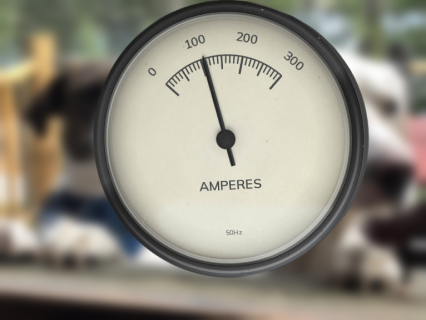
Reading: 110A
